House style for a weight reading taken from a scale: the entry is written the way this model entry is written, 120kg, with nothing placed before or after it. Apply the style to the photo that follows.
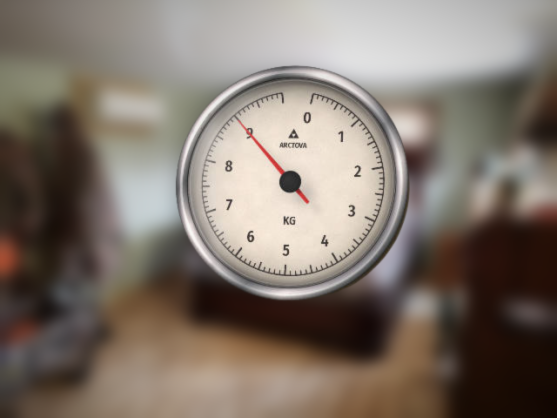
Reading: 9kg
